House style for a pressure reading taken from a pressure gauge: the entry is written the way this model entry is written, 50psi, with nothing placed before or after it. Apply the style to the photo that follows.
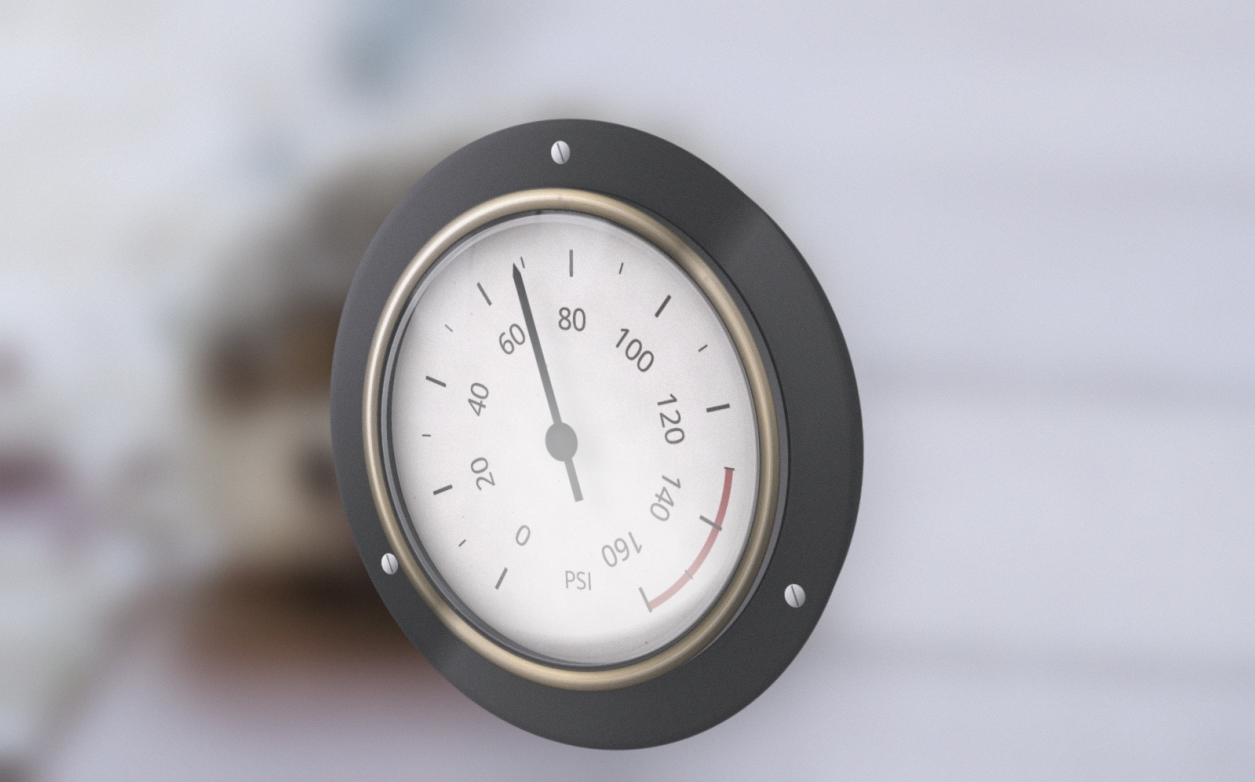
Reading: 70psi
